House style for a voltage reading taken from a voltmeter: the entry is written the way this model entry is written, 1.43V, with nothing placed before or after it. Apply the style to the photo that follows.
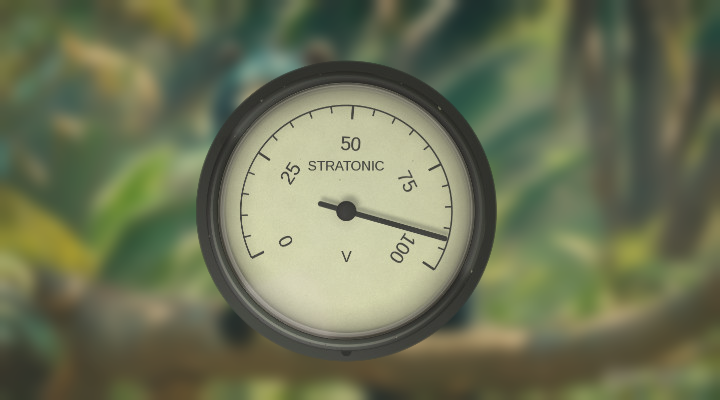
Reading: 92.5V
